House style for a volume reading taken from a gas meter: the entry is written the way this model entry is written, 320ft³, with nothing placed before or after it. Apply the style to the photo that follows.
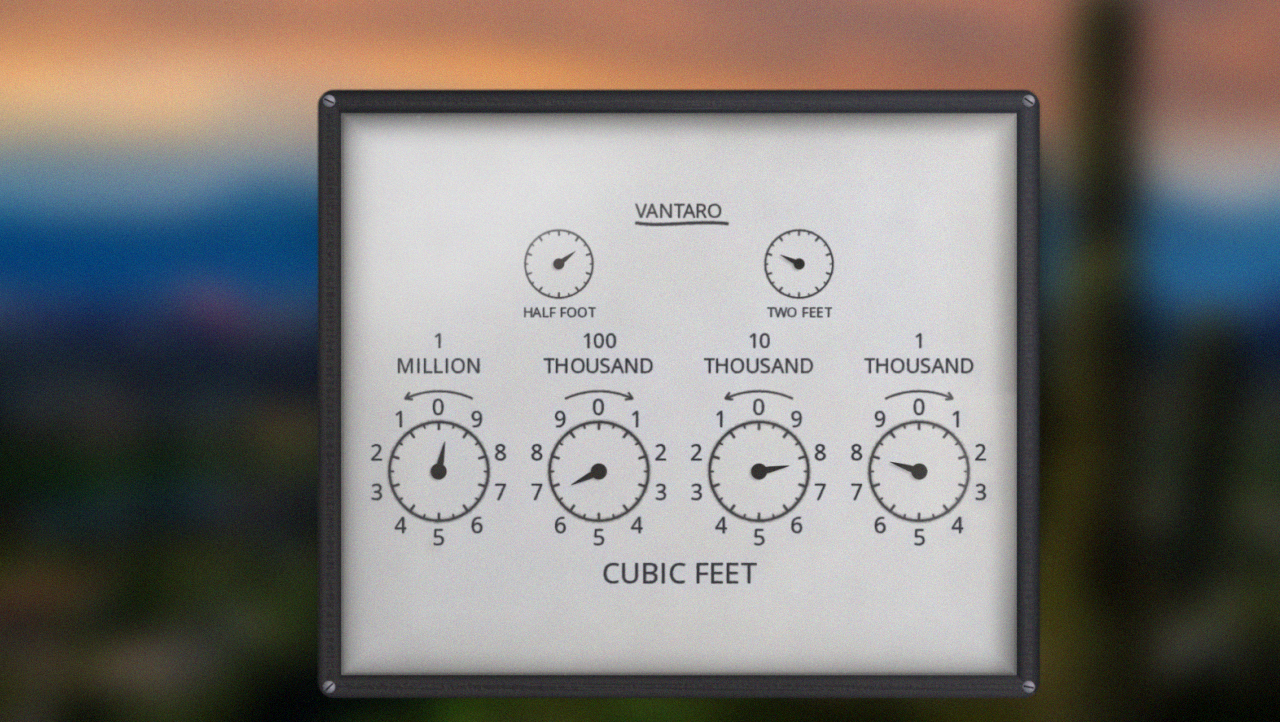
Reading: 967800ft³
